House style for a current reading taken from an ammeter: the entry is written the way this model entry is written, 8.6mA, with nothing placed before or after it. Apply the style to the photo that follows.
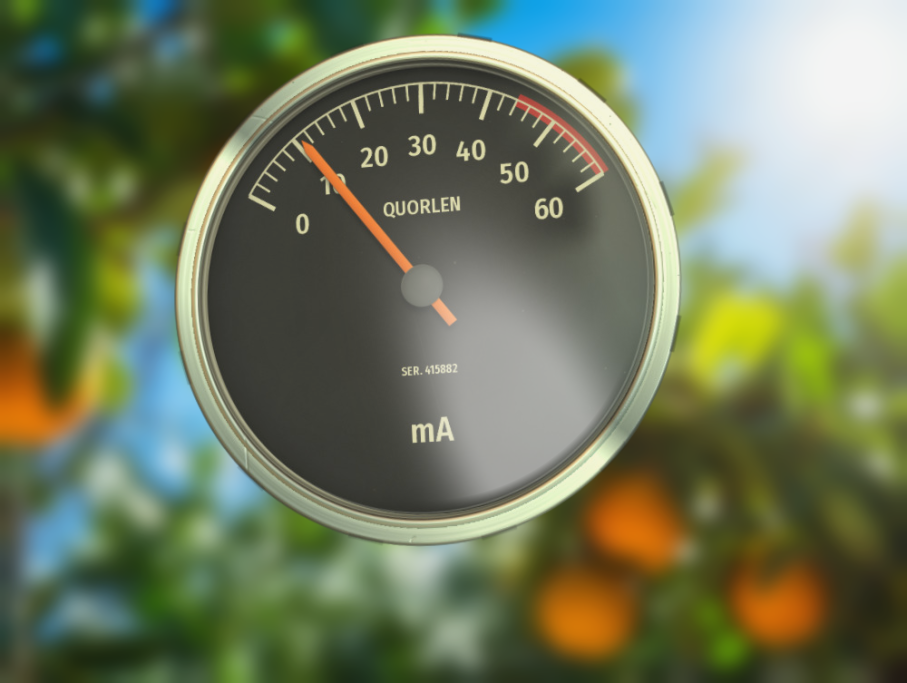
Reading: 11mA
